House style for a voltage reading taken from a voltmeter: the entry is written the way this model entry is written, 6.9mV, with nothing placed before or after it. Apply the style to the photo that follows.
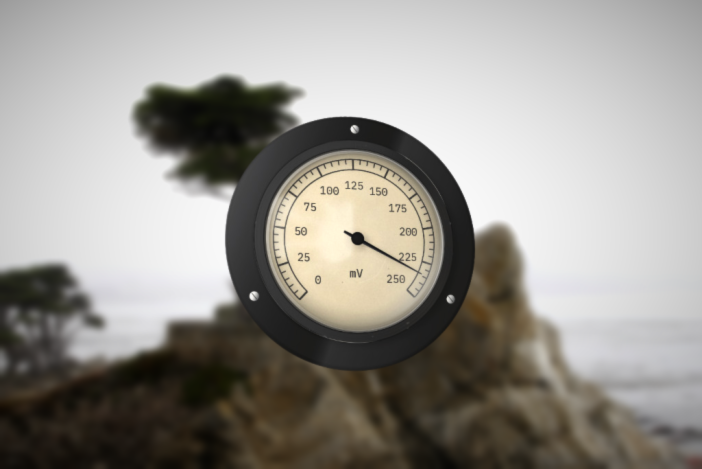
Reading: 235mV
